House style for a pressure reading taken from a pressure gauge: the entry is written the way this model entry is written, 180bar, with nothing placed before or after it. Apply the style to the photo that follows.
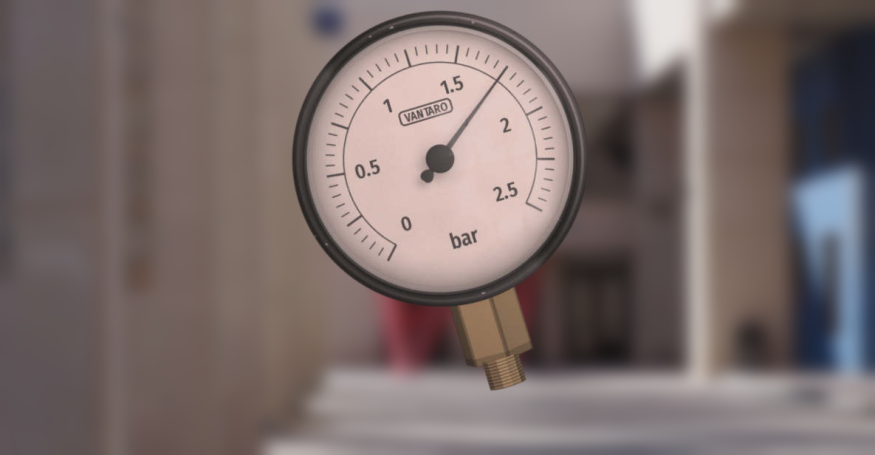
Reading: 1.75bar
